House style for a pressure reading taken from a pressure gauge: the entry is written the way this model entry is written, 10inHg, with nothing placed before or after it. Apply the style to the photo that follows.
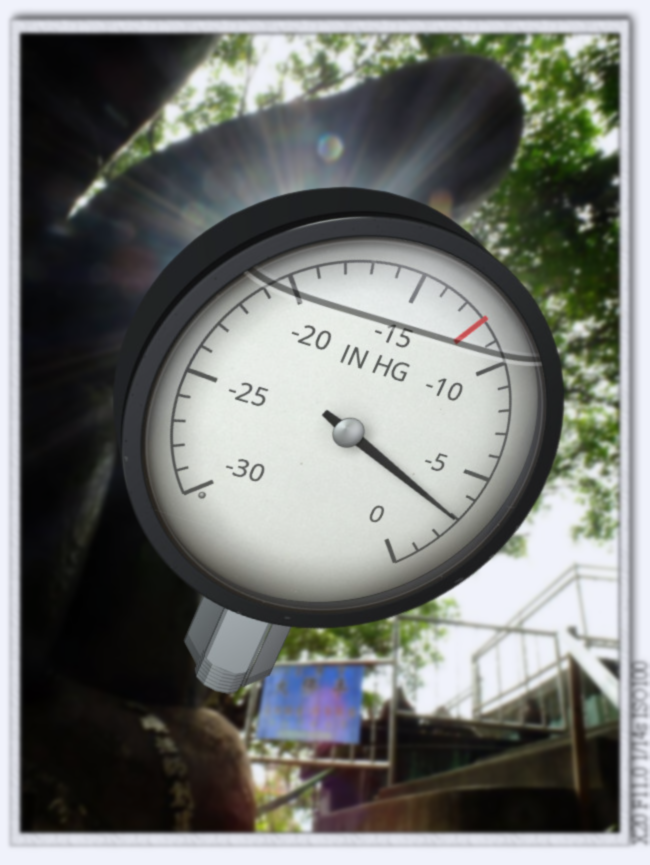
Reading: -3inHg
